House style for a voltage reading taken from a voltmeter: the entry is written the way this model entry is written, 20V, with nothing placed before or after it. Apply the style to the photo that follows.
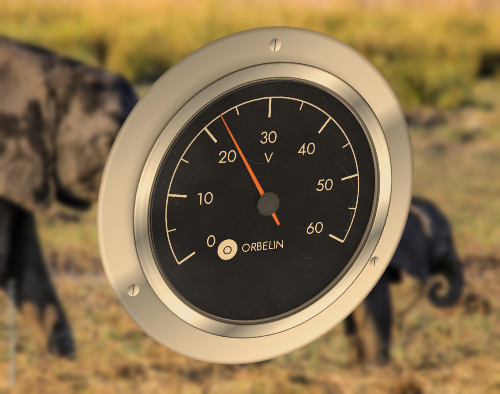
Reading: 22.5V
